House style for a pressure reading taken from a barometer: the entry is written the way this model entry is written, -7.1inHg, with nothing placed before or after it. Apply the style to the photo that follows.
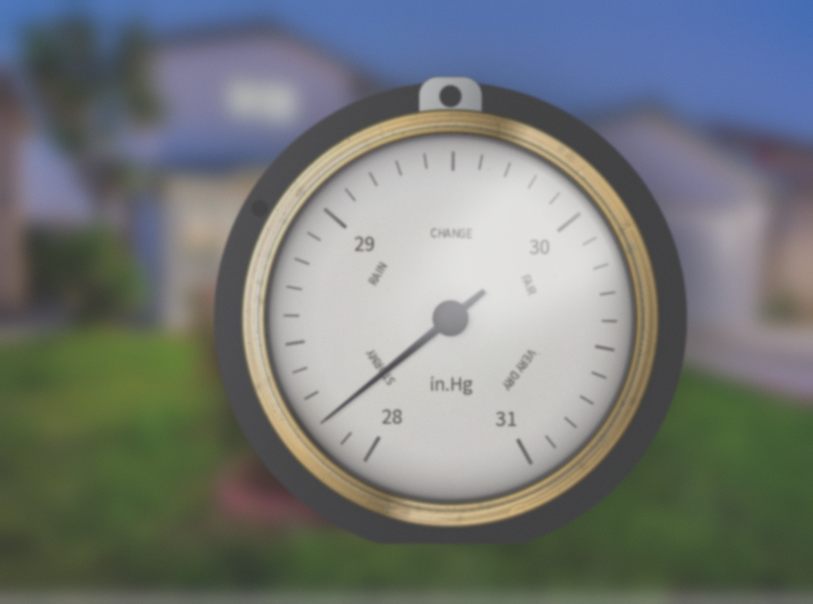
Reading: 28.2inHg
